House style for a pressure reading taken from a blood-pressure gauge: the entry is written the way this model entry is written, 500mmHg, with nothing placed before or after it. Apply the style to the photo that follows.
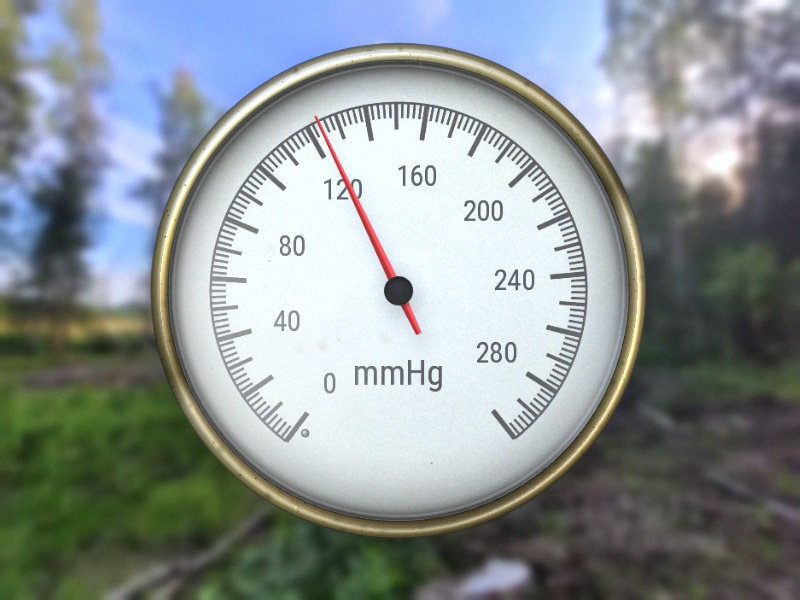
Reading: 124mmHg
